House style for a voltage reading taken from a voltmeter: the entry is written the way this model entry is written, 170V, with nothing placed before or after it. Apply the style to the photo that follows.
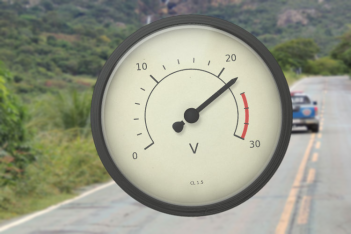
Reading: 22V
